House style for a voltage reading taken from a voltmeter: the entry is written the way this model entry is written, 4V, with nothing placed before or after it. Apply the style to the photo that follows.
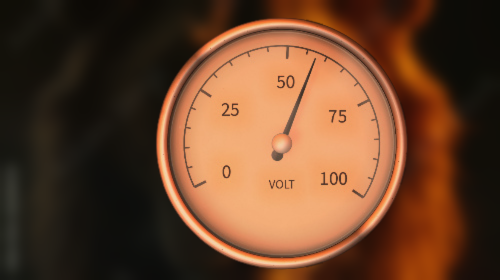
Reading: 57.5V
